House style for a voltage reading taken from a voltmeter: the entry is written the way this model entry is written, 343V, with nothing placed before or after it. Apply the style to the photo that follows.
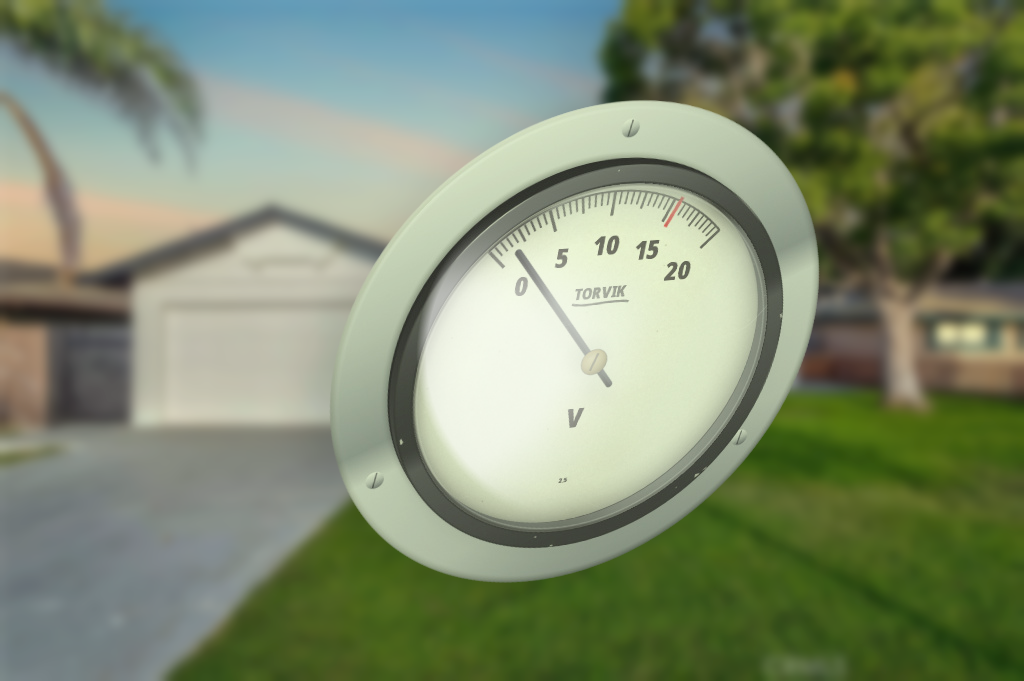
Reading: 1.5V
